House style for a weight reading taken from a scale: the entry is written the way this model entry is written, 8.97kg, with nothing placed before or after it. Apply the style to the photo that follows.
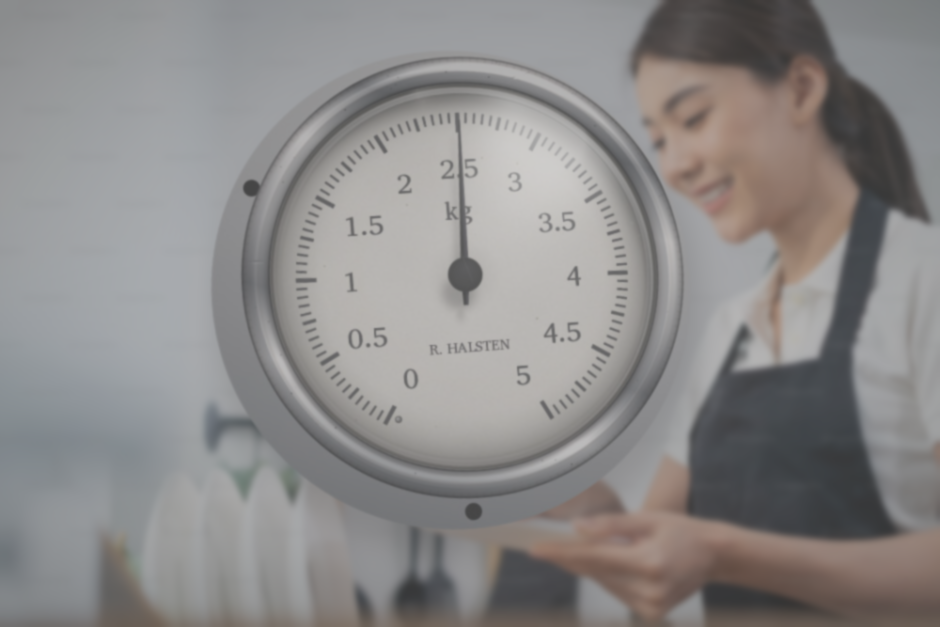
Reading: 2.5kg
